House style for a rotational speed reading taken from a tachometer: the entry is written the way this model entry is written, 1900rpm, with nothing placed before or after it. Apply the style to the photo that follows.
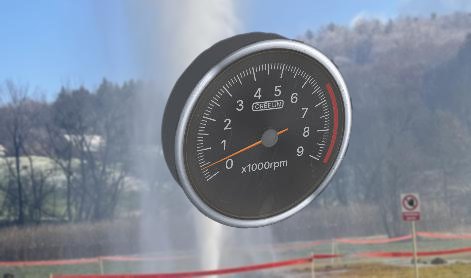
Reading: 500rpm
